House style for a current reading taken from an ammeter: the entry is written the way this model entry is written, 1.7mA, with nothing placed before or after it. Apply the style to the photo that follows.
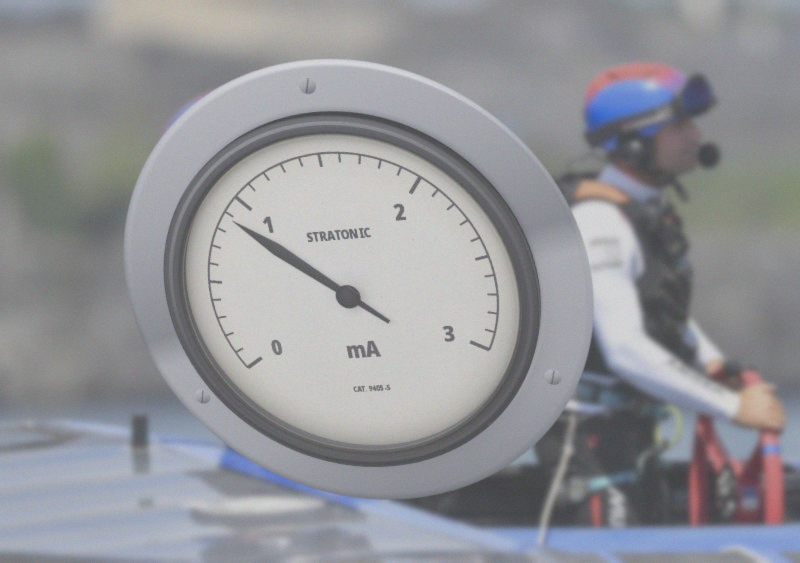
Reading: 0.9mA
